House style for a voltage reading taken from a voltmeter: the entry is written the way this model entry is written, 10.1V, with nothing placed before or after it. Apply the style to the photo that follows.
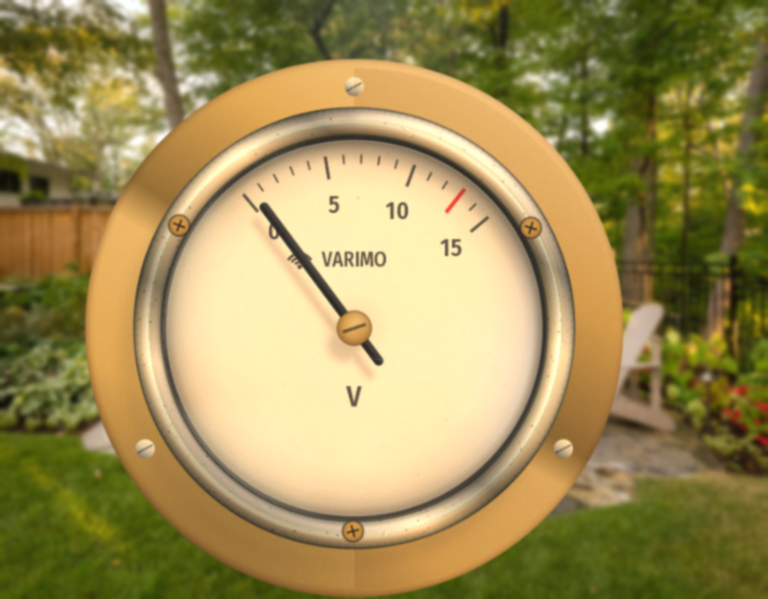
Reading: 0.5V
